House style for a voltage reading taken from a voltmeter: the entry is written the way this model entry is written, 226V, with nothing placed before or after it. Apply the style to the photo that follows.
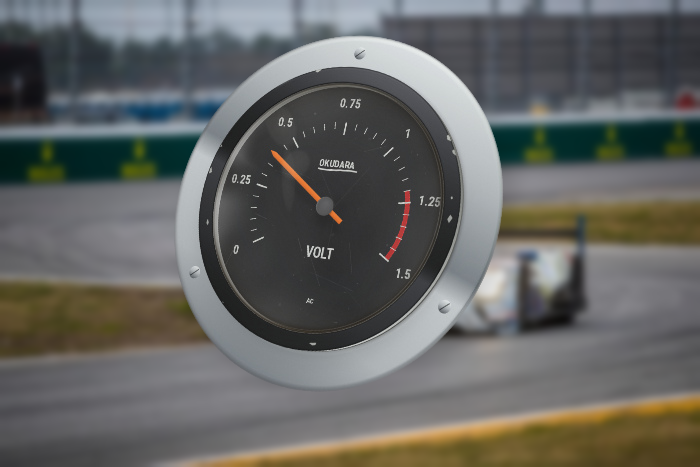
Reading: 0.4V
